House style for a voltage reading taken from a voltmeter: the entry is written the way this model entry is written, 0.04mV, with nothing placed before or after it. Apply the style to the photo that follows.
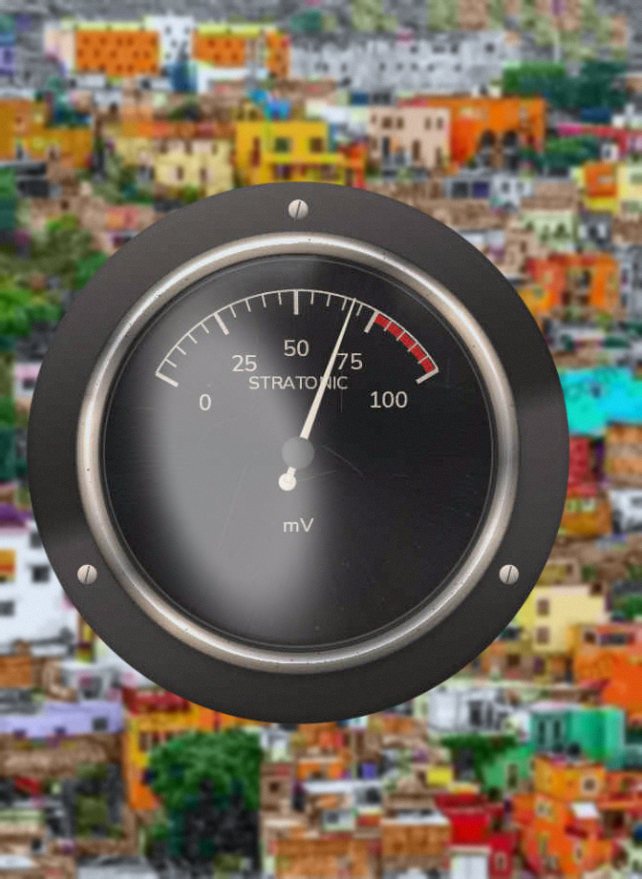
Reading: 67.5mV
